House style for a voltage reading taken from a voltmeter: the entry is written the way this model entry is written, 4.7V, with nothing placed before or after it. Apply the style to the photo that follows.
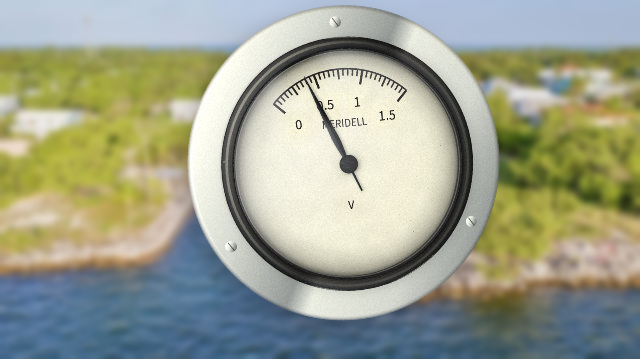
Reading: 0.4V
